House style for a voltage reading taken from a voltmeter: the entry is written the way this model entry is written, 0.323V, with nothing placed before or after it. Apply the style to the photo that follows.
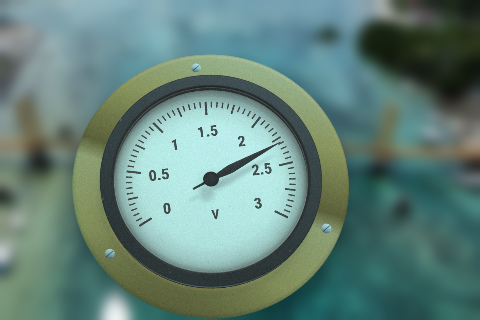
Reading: 2.3V
